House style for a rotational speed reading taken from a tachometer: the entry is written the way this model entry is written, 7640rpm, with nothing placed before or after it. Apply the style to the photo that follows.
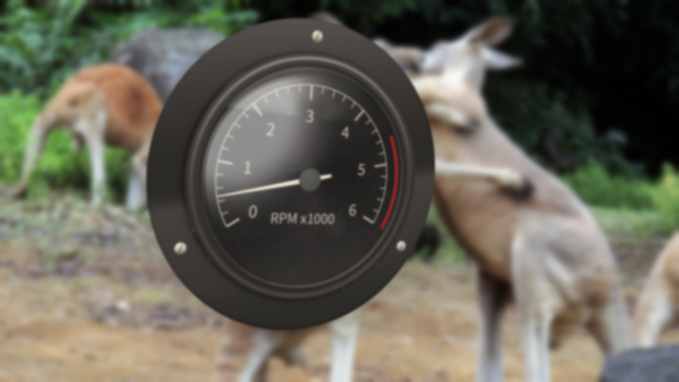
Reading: 500rpm
